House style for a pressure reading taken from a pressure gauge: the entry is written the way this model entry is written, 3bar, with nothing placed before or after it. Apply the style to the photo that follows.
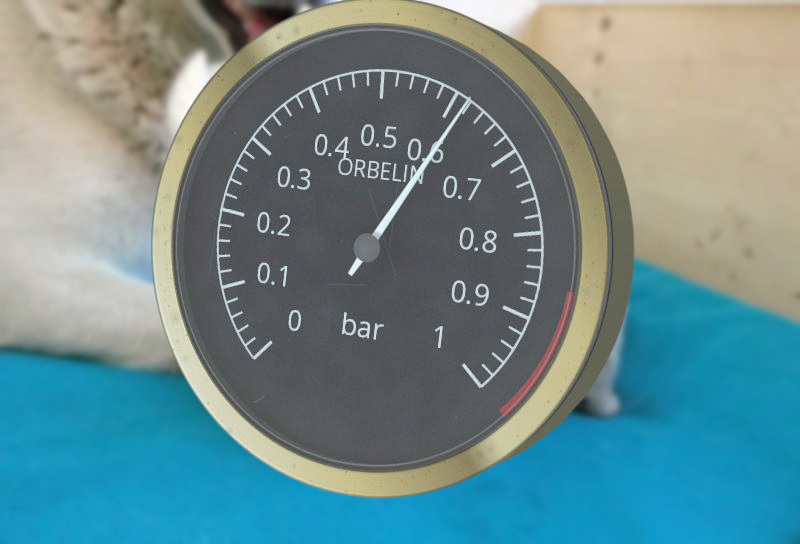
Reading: 0.62bar
